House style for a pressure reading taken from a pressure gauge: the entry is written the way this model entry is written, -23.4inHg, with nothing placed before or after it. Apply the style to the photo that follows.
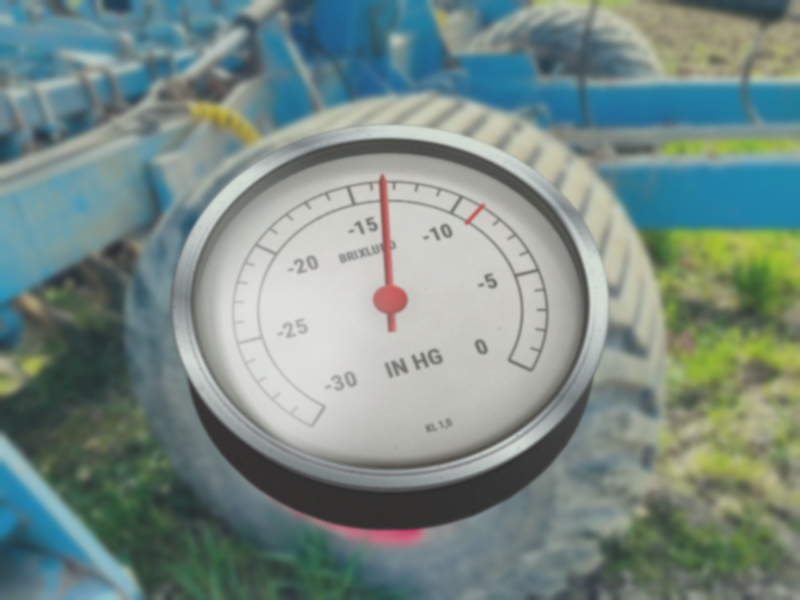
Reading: -13.5inHg
